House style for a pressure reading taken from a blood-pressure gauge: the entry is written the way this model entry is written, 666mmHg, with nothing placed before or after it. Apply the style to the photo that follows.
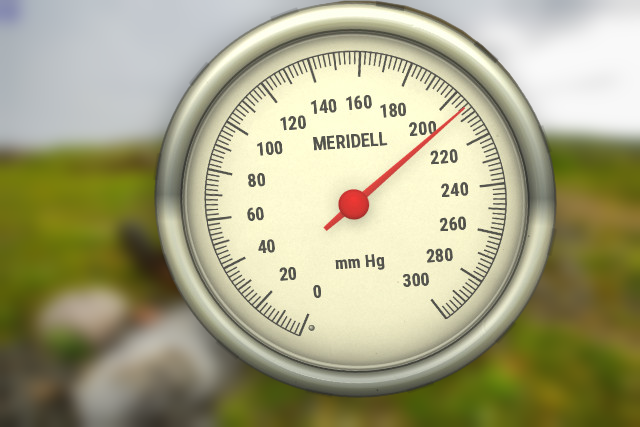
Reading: 206mmHg
